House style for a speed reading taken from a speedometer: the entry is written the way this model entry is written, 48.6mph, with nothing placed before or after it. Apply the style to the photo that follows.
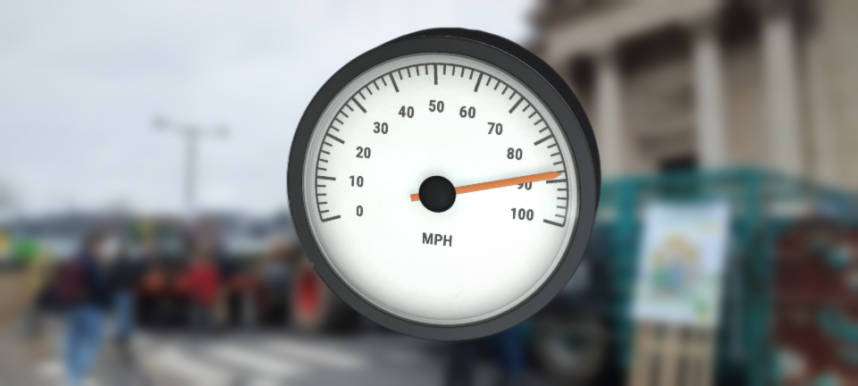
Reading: 88mph
